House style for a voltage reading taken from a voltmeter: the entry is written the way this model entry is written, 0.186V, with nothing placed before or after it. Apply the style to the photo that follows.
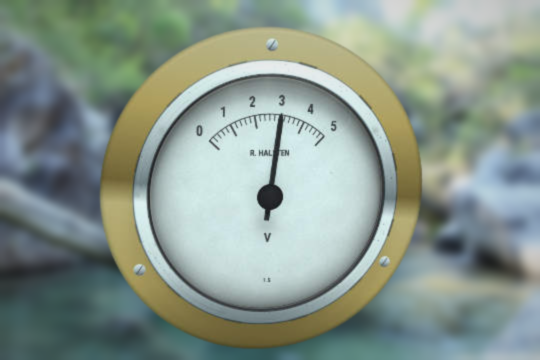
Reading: 3V
